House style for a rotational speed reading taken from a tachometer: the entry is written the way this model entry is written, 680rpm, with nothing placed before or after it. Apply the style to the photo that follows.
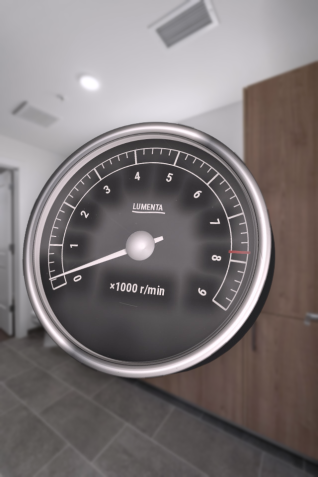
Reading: 200rpm
